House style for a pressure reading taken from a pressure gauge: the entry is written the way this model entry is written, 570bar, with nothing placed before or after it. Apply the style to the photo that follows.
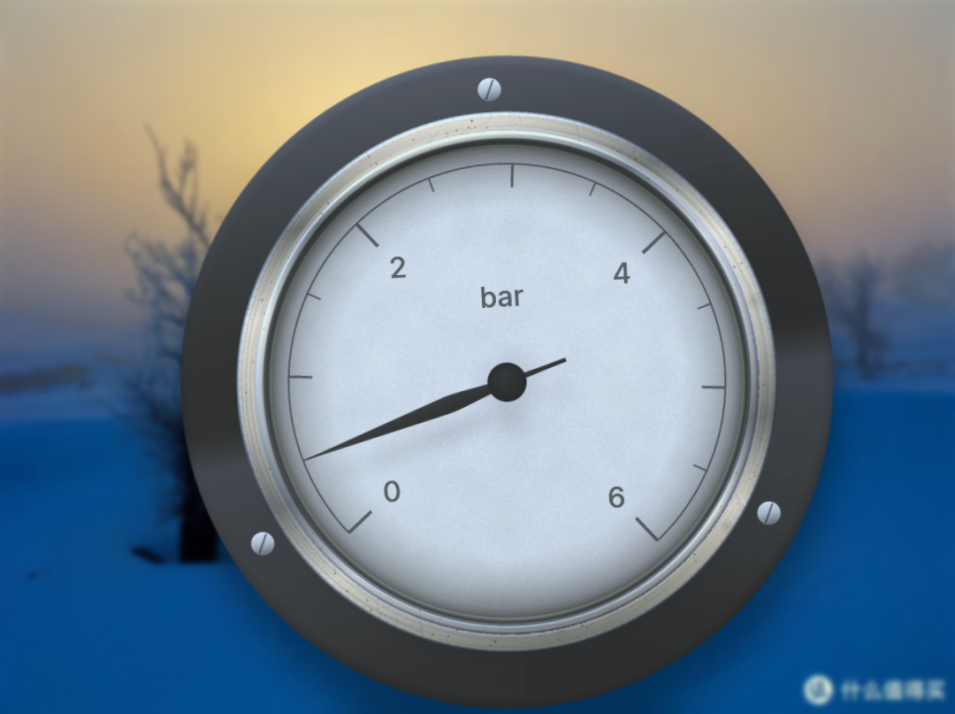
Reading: 0.5bar
